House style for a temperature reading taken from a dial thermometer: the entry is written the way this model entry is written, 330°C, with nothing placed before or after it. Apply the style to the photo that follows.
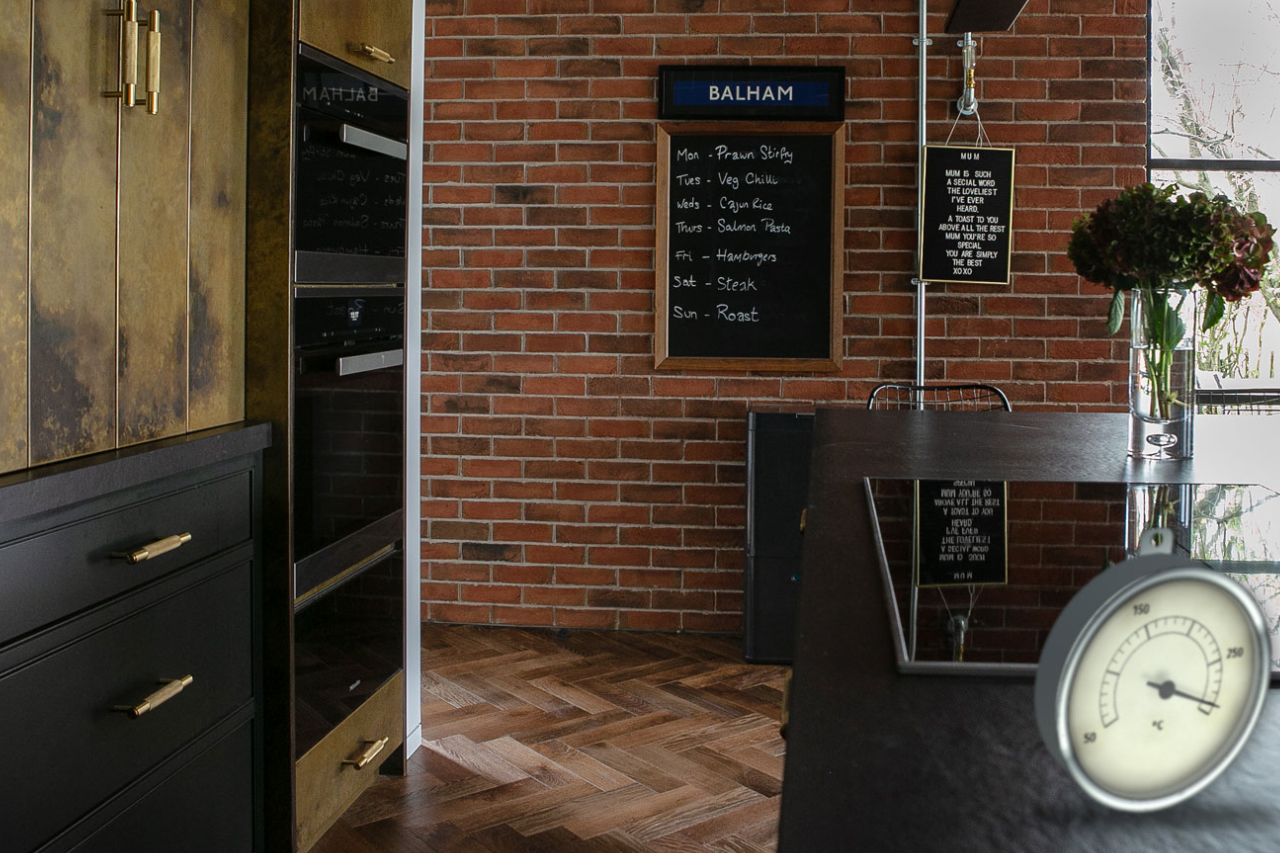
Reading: 290°C
